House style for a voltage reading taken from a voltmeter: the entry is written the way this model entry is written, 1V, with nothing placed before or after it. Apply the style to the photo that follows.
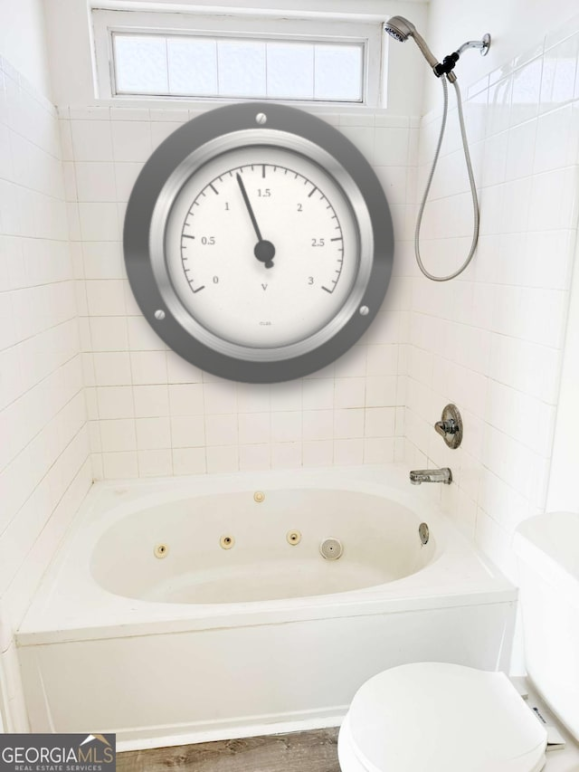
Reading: 1.25V
